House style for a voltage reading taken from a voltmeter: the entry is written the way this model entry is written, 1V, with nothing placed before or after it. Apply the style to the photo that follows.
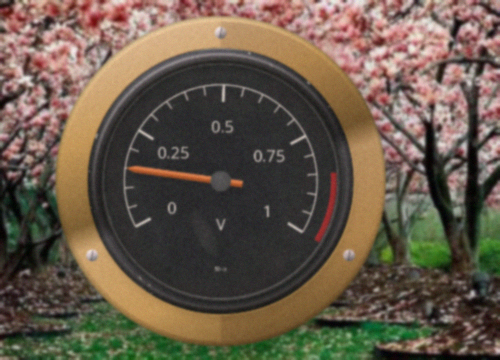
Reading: 0.15V
